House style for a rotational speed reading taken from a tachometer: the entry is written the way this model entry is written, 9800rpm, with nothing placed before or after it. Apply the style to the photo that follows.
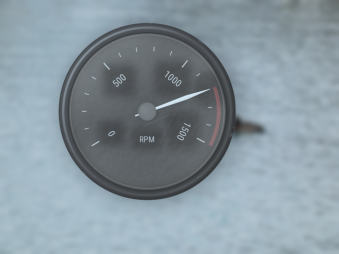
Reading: 1200rpm
